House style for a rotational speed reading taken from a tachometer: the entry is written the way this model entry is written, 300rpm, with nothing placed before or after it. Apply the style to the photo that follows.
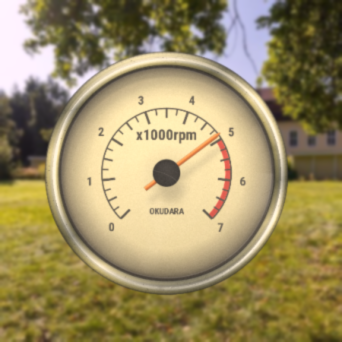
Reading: 4875rpm
